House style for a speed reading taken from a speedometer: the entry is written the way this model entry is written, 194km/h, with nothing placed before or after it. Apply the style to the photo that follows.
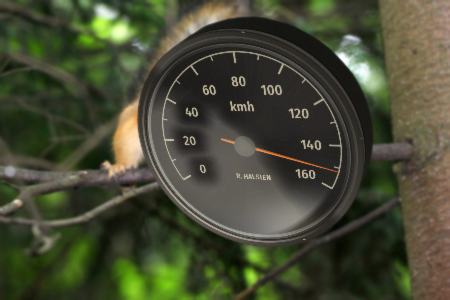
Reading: 150km/h
